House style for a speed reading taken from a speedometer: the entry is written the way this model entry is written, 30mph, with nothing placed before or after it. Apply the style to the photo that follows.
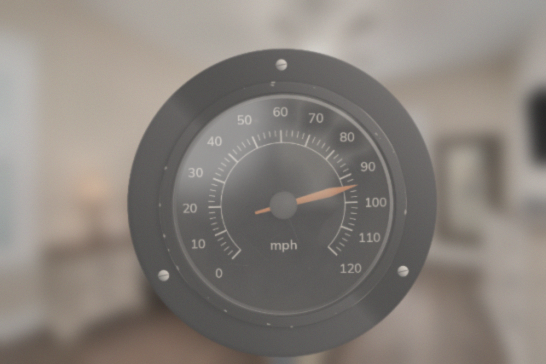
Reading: 94mph
